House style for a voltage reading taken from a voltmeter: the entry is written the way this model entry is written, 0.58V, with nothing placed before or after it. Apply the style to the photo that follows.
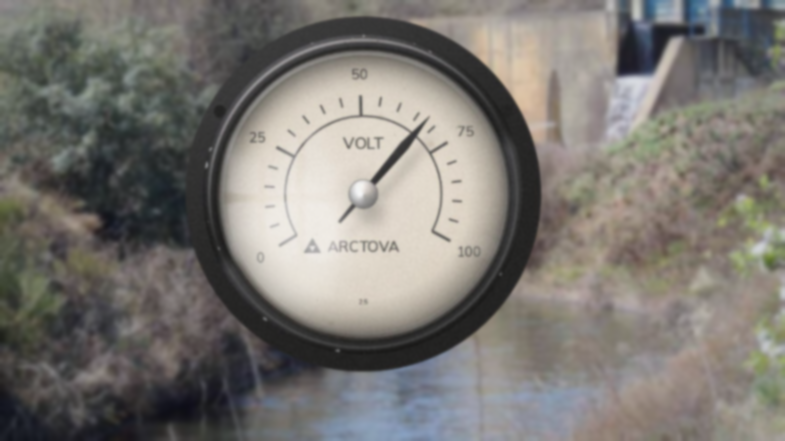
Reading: 67.5V
